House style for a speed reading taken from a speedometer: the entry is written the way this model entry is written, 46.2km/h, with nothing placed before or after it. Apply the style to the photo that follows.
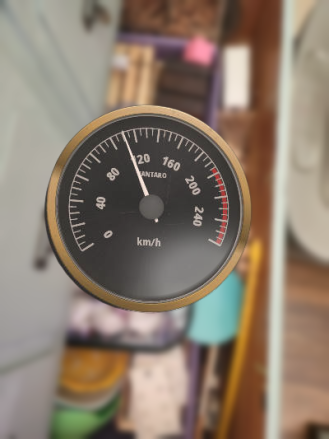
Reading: 110km/h
